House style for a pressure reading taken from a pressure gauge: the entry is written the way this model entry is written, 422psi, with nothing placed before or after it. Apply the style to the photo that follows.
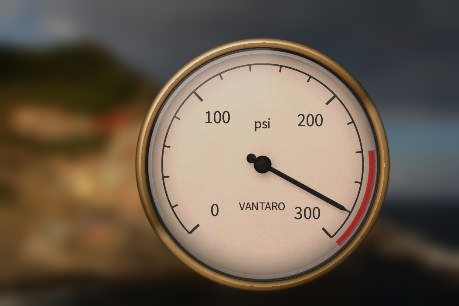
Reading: 280psi
